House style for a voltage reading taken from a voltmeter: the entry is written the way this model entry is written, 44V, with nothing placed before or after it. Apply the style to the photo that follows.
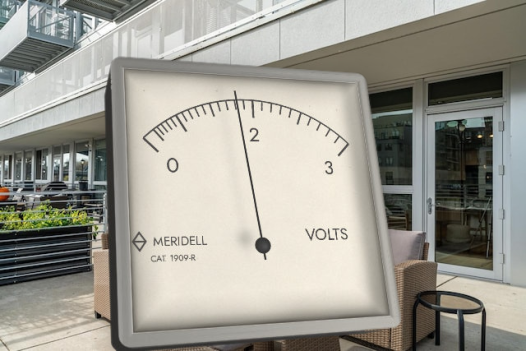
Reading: 1.8V
